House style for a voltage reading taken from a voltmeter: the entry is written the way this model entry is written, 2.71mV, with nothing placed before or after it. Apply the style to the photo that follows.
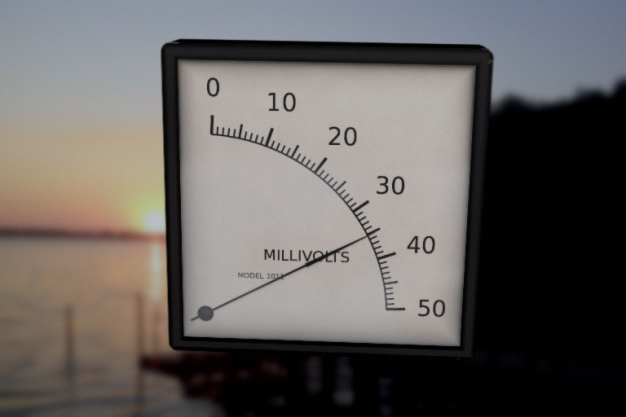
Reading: 35mV
